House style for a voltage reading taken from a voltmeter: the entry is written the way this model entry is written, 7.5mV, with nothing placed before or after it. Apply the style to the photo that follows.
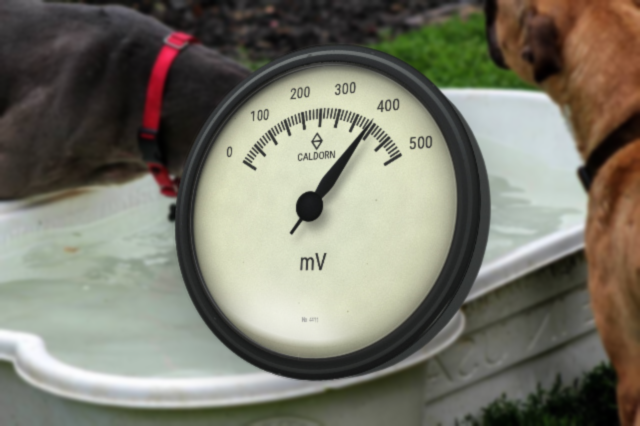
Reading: 400mV
